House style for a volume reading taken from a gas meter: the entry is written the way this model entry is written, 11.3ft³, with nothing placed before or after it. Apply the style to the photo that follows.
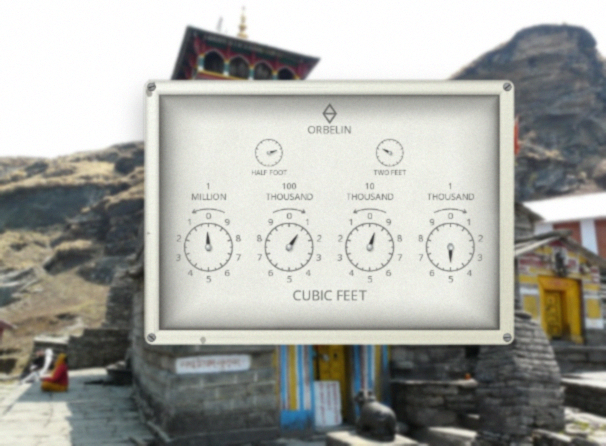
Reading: 9500ft³
